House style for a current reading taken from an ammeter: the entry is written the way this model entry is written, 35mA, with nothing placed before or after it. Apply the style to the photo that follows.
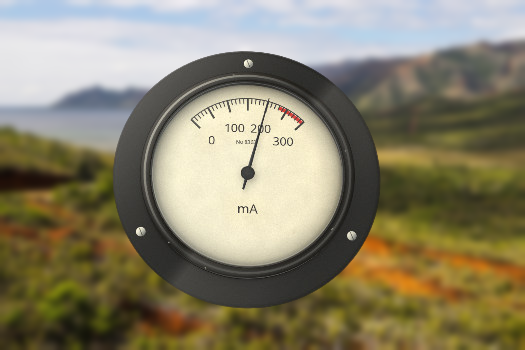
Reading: 200mA
